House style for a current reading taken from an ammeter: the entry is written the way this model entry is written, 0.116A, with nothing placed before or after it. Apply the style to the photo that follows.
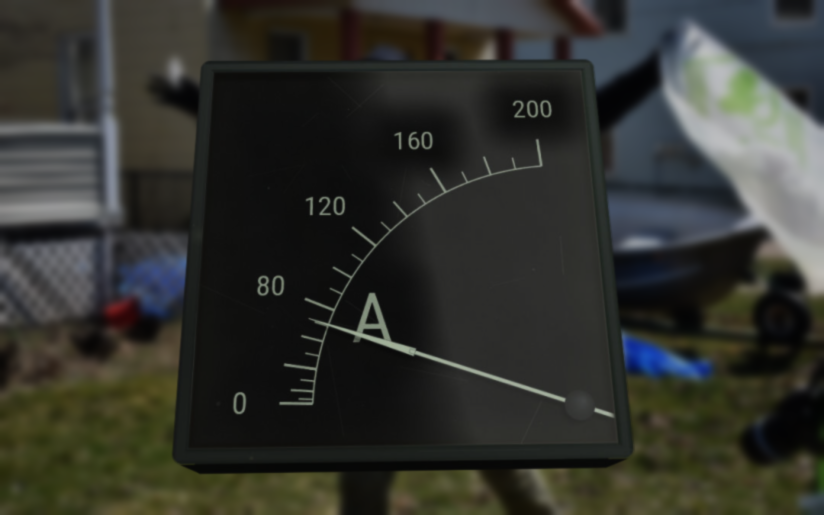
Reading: 70A
